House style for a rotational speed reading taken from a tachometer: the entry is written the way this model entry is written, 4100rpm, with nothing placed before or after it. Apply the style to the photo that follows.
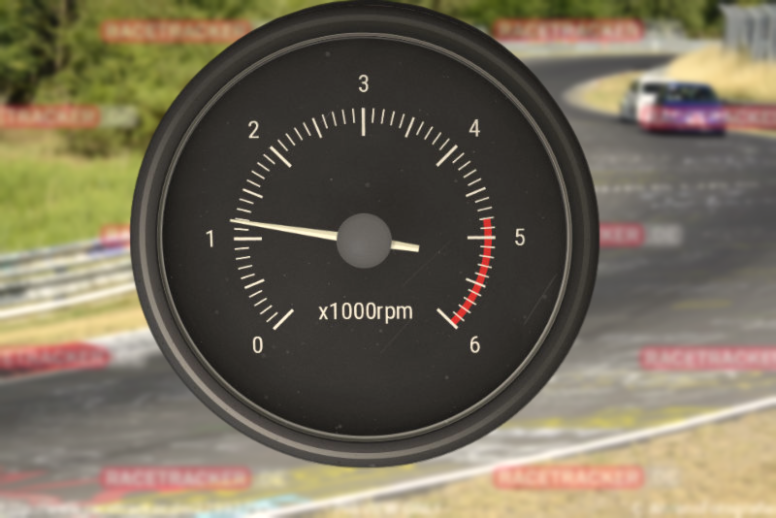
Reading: 1200rpm
